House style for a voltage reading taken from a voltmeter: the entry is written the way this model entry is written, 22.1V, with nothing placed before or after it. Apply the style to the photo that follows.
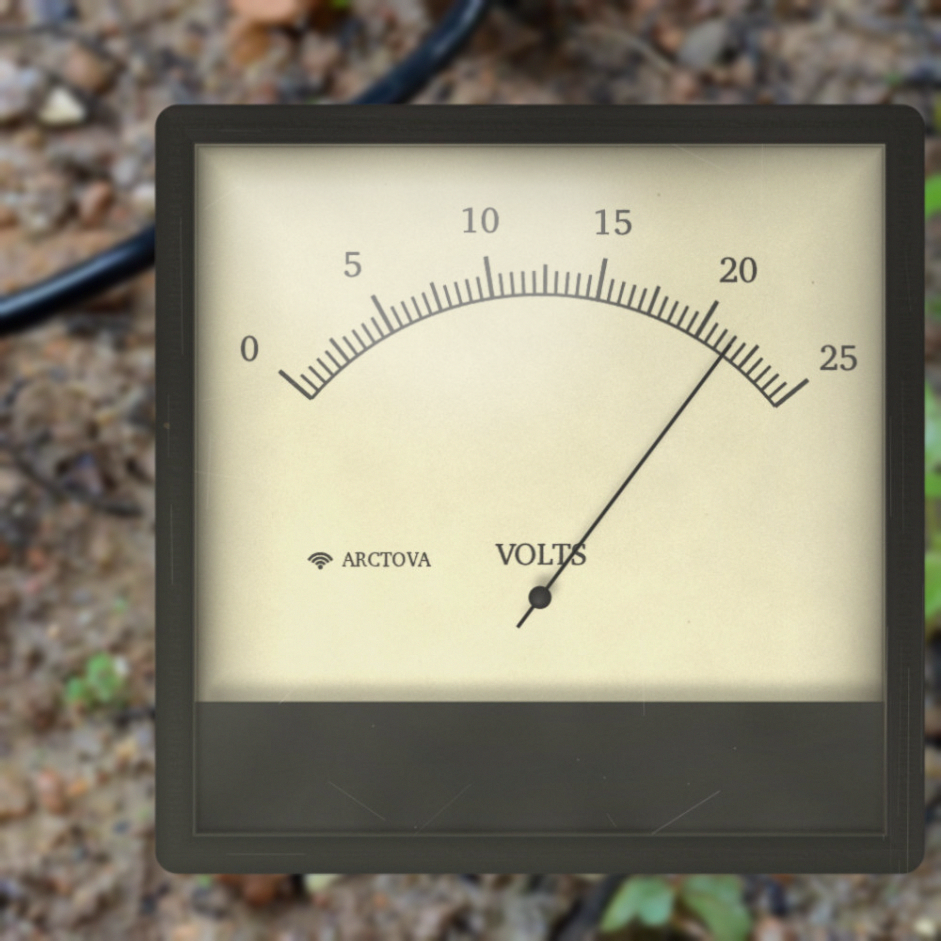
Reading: 21.5V
